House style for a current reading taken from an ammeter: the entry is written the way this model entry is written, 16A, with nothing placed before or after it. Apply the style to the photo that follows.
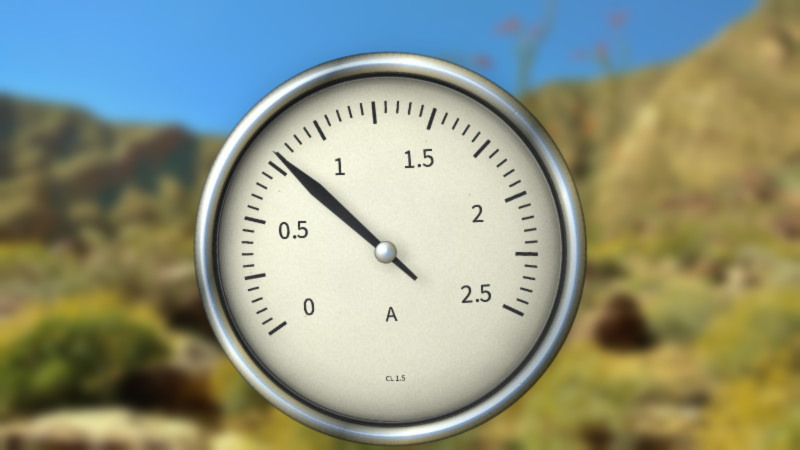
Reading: 0.8A
